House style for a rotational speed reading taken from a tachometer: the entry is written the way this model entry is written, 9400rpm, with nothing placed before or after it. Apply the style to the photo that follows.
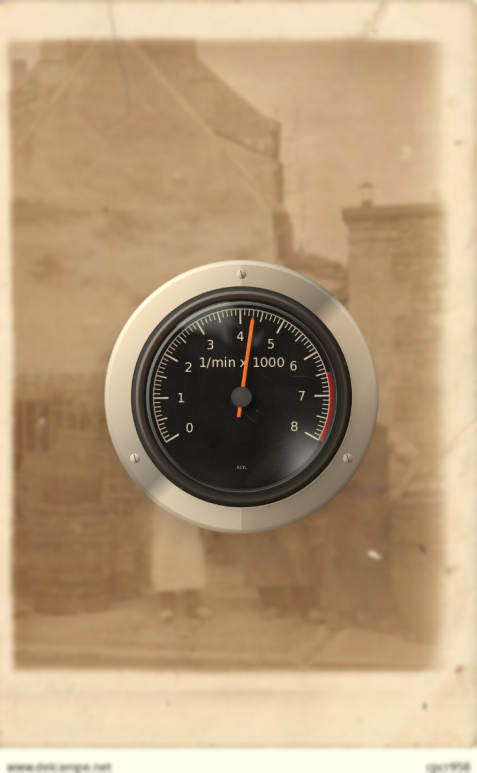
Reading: 4300rpm
